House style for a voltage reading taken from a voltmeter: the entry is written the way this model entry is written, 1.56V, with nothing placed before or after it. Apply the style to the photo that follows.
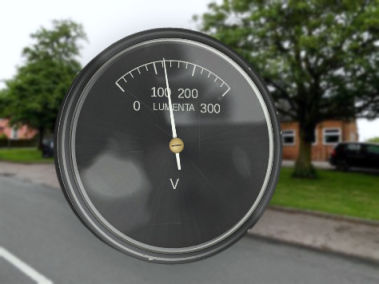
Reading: 120V
